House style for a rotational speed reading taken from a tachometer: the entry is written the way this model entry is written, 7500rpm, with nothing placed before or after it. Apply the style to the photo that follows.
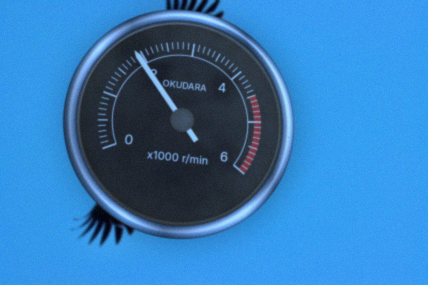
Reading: 1900rpm
